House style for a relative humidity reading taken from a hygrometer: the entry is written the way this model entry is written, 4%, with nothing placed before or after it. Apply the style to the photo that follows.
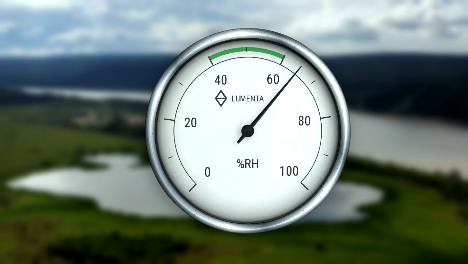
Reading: 65%
